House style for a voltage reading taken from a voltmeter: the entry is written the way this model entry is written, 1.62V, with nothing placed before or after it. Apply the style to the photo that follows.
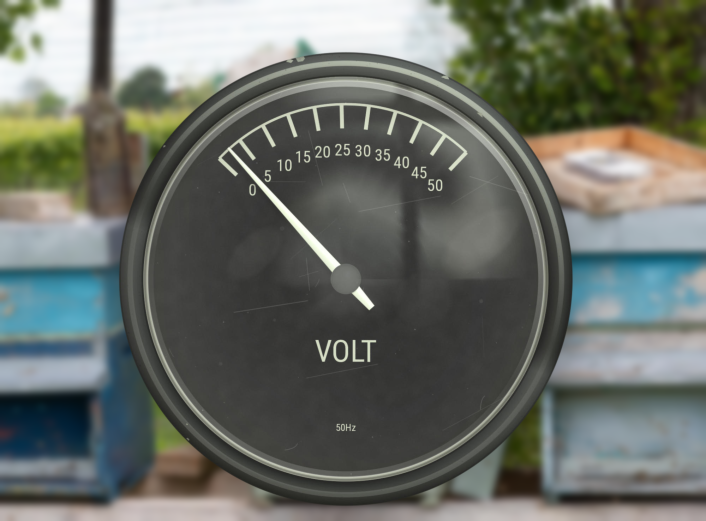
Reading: 2.5V
